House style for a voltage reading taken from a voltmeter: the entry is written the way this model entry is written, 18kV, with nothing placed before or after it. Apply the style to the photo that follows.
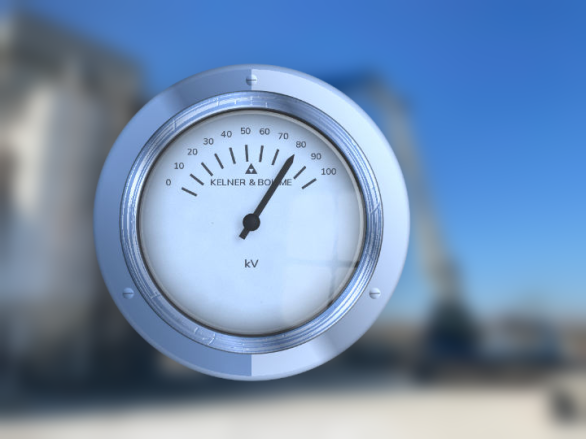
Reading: 80kV
